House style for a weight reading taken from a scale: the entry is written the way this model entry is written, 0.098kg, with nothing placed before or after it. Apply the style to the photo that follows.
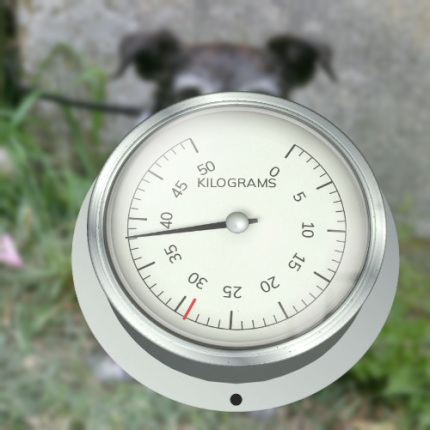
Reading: 38kg
